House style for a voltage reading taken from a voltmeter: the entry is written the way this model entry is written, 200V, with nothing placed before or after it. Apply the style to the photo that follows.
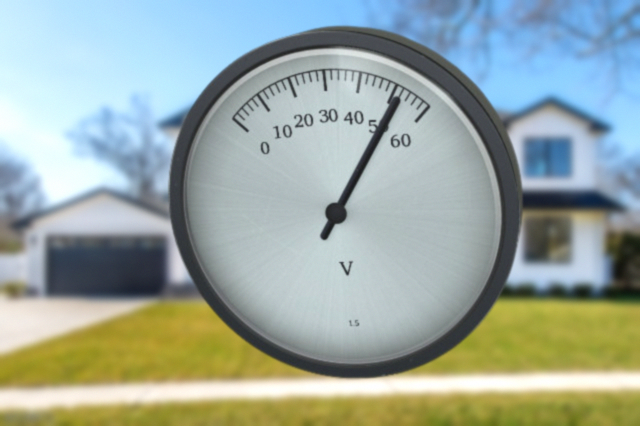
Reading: 52V
